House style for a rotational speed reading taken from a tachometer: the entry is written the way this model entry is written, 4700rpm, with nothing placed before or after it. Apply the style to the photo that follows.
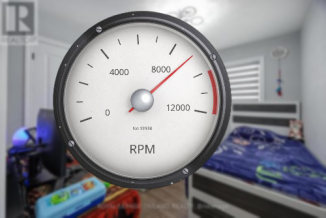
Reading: 9000rpm
